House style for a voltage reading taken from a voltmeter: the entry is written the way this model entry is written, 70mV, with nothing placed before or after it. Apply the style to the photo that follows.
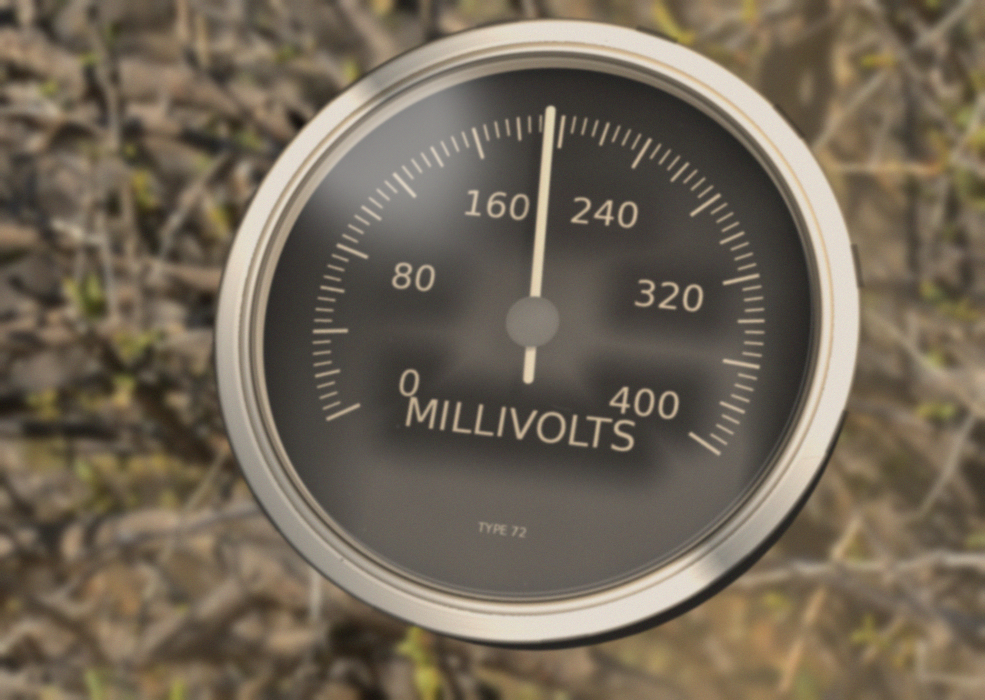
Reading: 195mV
